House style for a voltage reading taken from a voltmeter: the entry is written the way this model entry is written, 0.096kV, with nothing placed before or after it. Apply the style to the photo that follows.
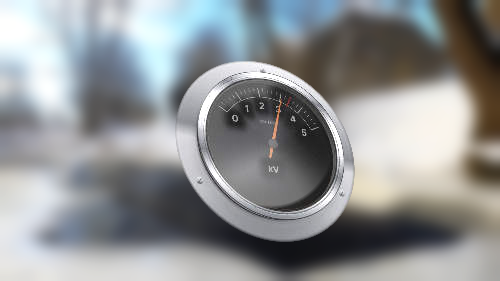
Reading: 3kV
